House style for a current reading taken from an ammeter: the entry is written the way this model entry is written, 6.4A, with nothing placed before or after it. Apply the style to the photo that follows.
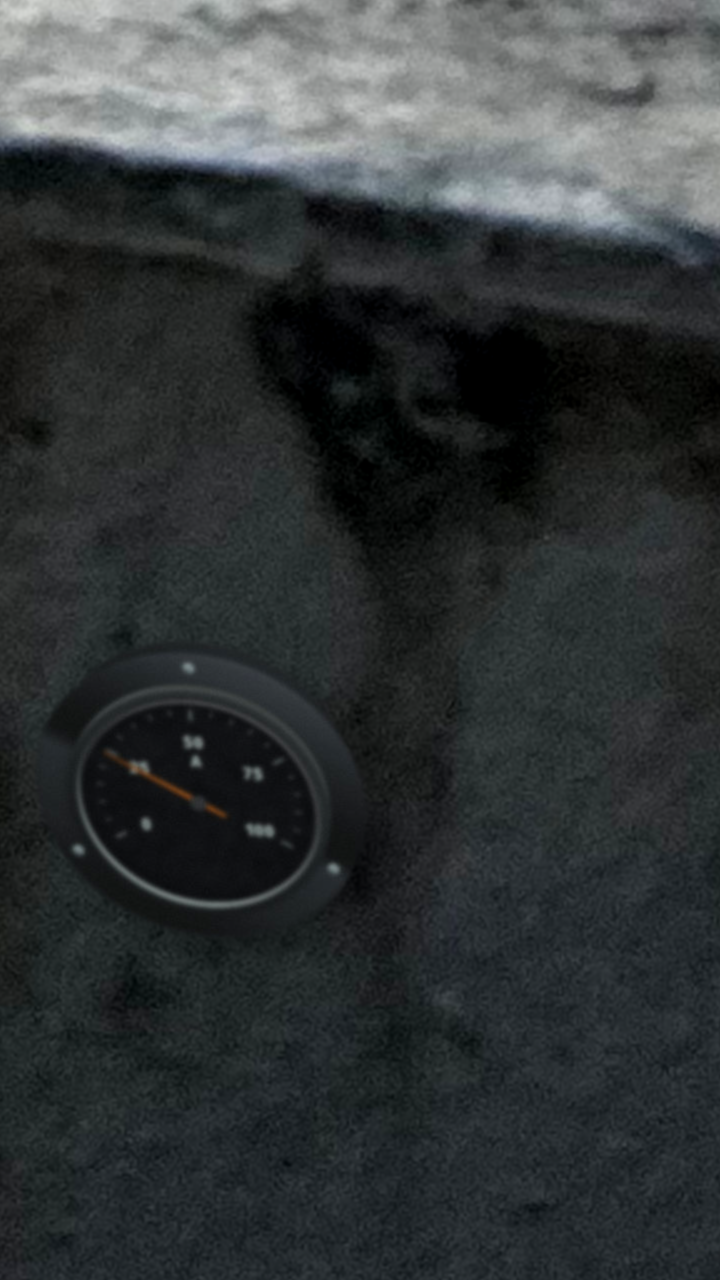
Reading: 25A
